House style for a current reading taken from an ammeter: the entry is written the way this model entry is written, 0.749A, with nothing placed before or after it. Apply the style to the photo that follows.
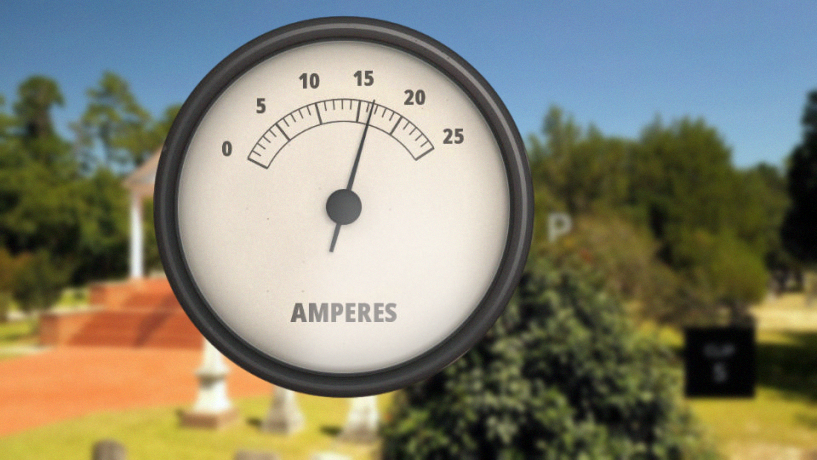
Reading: 16.5A
